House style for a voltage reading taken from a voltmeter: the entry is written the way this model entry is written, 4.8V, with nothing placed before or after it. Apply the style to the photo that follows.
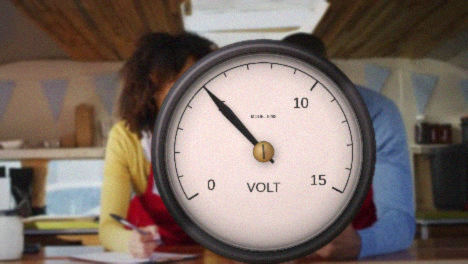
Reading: 5V
